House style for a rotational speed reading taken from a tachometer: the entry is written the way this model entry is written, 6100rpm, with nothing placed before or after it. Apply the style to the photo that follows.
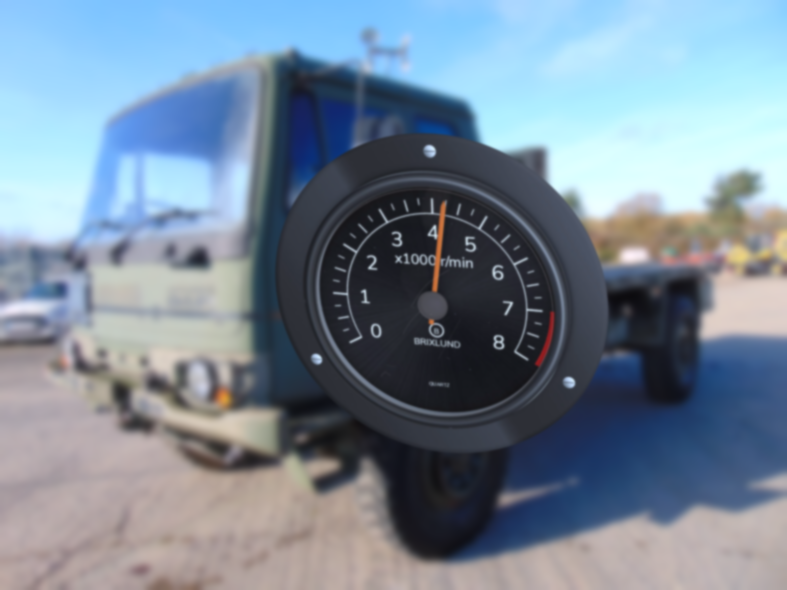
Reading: 4250rpm
